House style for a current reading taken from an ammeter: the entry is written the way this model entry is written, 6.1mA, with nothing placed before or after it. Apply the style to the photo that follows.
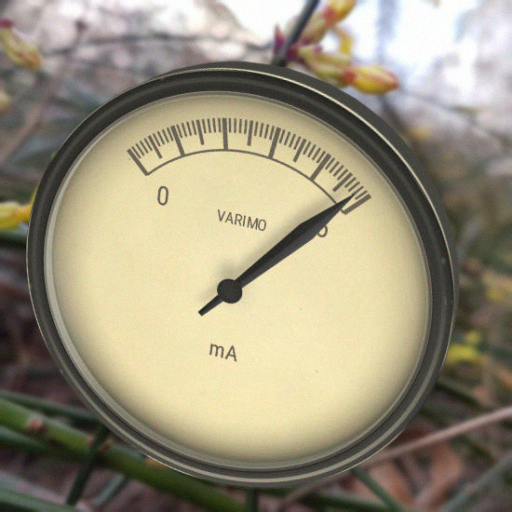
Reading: 4.8mA
